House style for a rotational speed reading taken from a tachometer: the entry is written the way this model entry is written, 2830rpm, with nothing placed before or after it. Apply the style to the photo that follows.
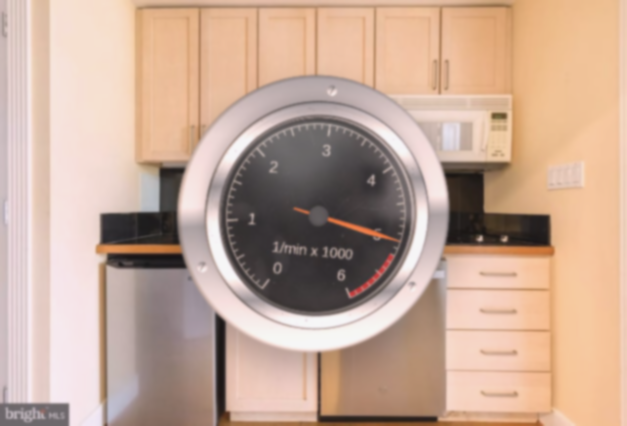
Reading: 5000rpm
